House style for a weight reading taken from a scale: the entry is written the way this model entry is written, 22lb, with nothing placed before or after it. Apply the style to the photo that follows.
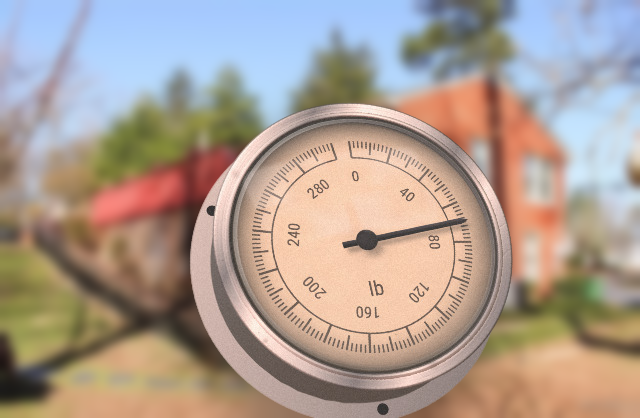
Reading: 70lb
